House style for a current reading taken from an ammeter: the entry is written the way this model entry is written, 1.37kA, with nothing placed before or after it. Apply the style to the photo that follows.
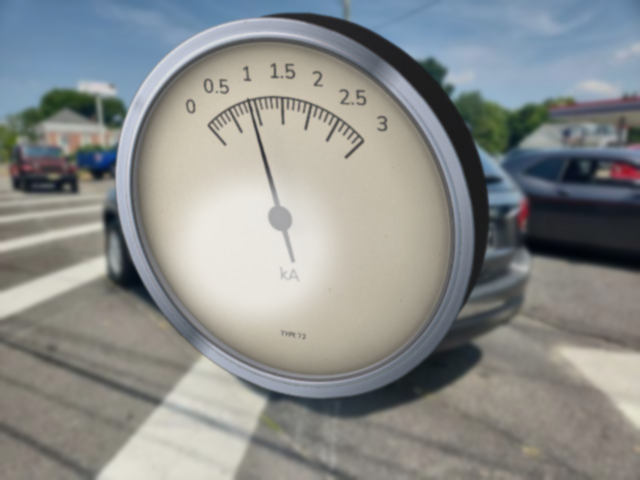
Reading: 1kA
